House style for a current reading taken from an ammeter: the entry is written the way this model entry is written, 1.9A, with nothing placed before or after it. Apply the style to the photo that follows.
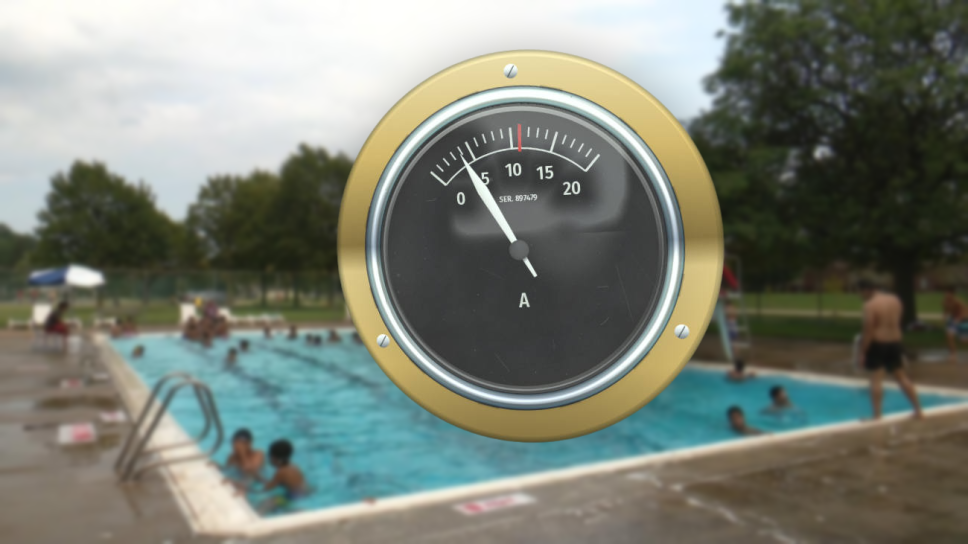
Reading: 4A
